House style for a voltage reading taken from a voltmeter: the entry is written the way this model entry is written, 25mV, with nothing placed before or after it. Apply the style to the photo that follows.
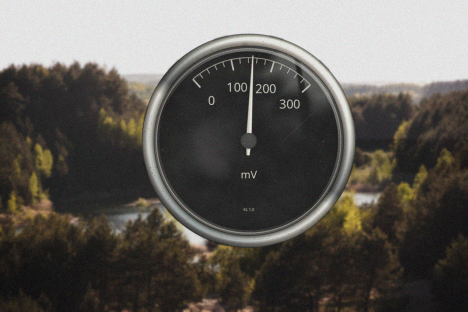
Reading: 150mV
